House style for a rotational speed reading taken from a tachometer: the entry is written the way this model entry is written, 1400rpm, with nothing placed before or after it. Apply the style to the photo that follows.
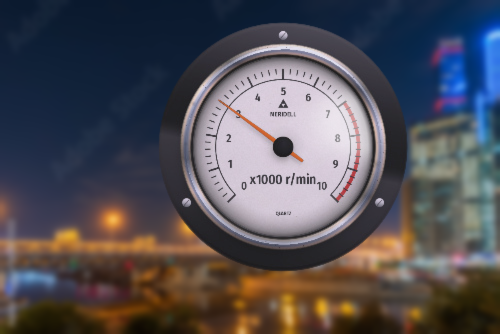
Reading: 3000rpm
